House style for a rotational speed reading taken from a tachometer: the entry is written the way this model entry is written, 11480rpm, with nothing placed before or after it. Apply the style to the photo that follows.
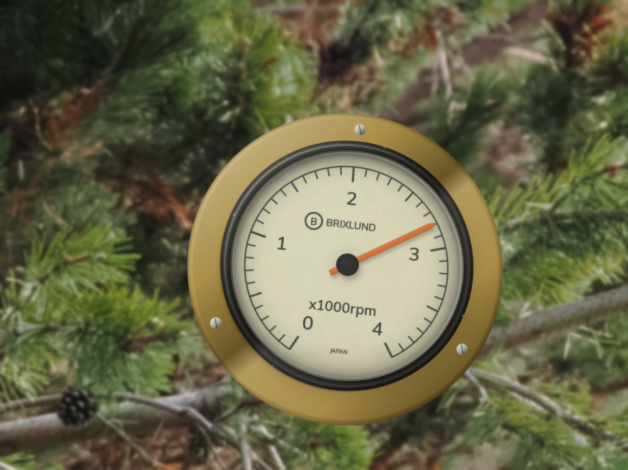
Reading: 2800rpm
